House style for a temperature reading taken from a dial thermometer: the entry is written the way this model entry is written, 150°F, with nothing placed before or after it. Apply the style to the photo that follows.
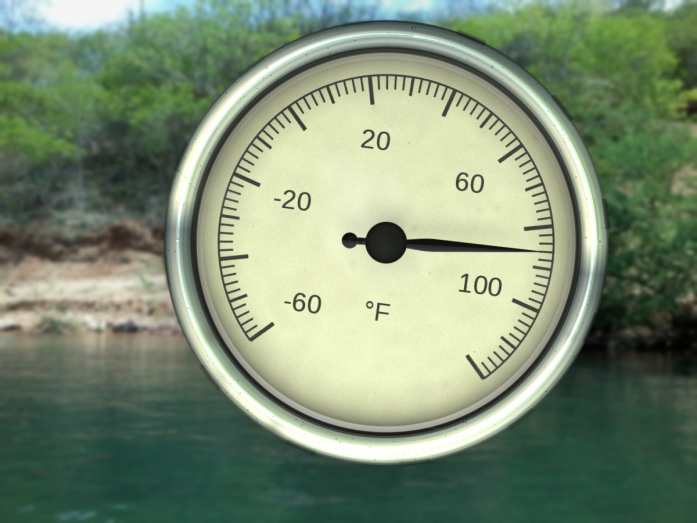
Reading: 86°F
